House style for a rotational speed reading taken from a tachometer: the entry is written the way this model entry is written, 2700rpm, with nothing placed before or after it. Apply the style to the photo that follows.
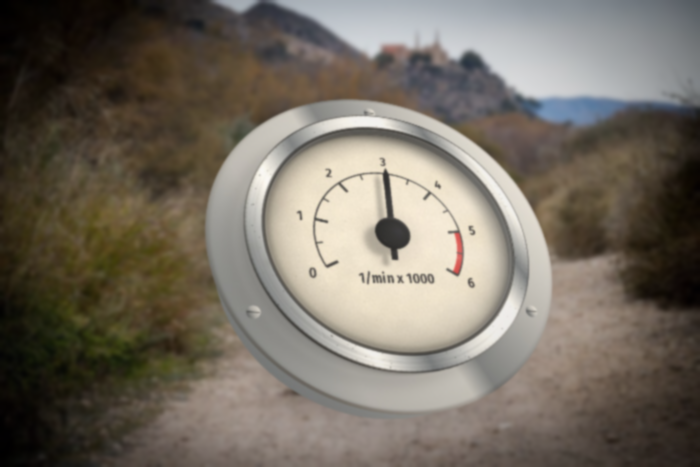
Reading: 3000rpm
